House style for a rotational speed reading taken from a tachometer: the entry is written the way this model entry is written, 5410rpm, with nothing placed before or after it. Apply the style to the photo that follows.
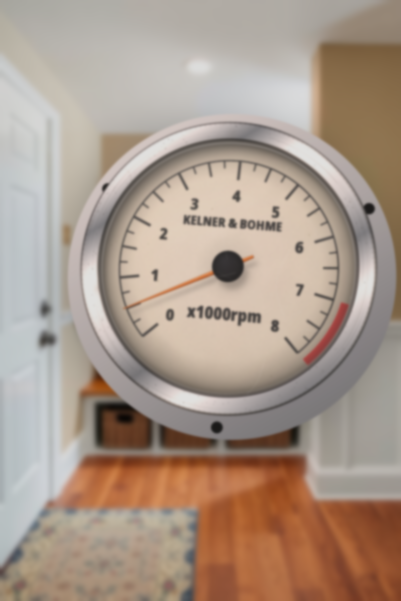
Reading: 500rpm
